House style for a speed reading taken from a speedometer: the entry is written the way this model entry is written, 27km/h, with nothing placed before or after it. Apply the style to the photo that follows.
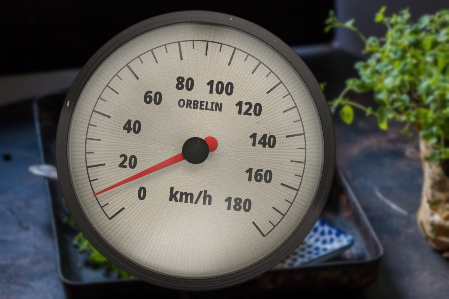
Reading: 10km/h
